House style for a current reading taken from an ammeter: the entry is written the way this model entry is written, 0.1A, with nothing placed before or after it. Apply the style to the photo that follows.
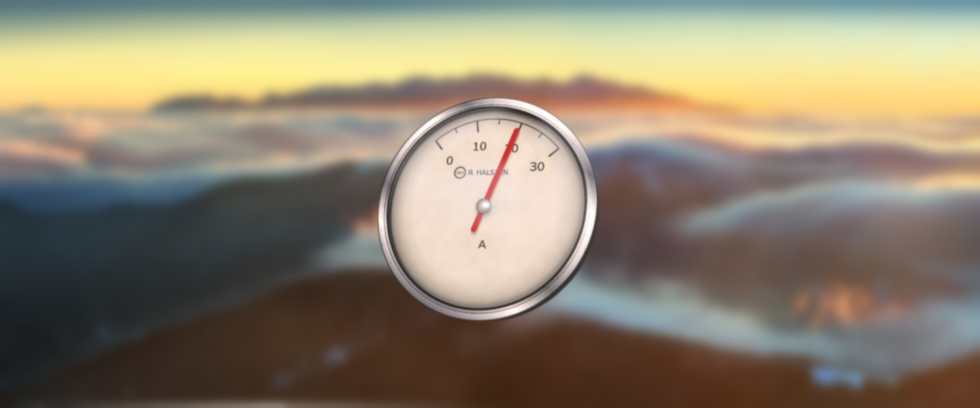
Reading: 20A
